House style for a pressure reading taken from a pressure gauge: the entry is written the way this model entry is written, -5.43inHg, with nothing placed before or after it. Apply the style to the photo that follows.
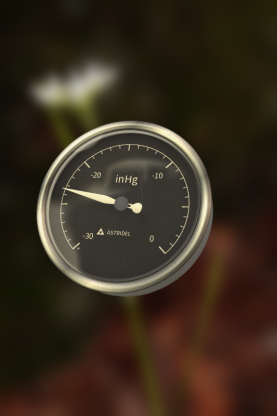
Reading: -23.5inHg
